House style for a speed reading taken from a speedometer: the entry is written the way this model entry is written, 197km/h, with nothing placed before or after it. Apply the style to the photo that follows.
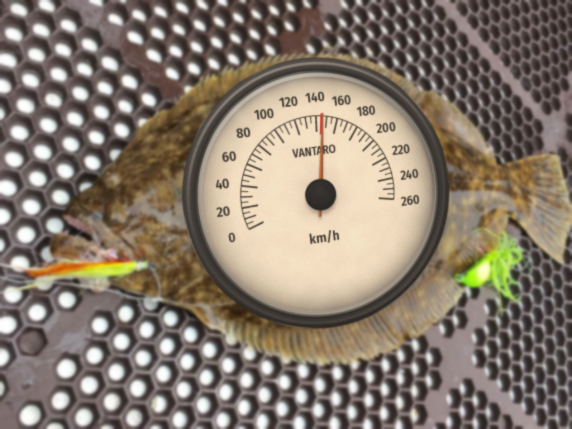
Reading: 145km/h
